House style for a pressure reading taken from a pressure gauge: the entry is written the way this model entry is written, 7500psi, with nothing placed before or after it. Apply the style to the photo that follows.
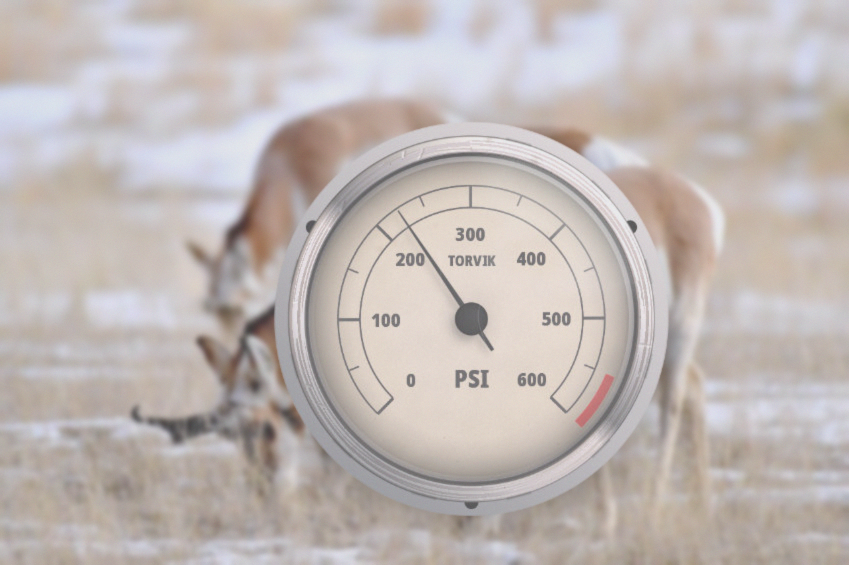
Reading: 225psi
